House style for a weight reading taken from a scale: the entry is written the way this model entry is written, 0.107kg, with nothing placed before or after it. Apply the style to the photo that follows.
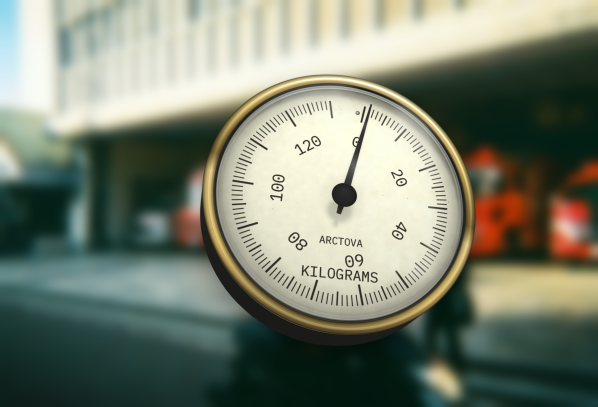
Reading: 1kg
